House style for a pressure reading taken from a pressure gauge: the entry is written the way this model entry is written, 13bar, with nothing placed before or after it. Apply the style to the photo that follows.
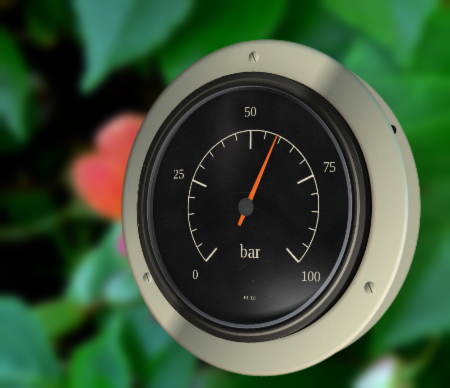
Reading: 60bar
